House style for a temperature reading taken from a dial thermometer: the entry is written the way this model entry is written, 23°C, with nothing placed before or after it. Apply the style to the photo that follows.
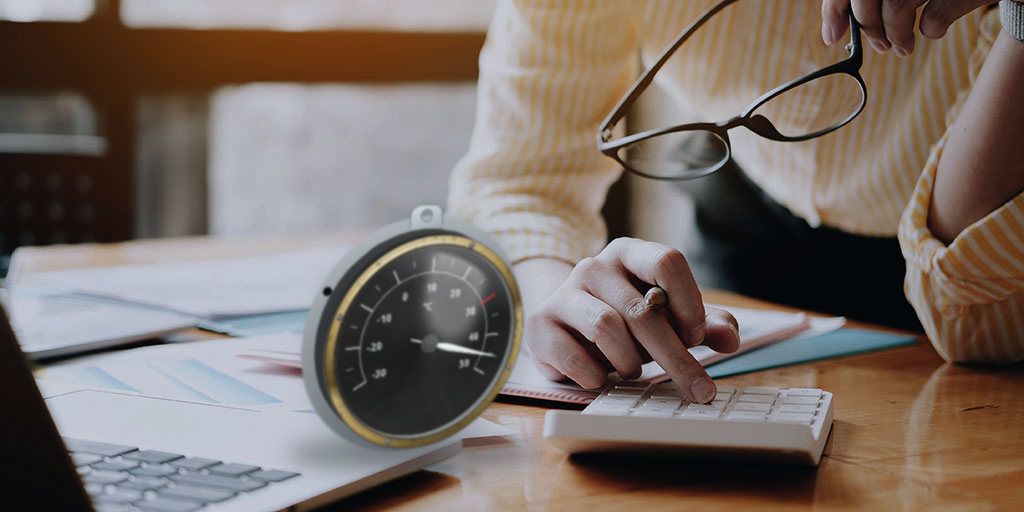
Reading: 45°C
